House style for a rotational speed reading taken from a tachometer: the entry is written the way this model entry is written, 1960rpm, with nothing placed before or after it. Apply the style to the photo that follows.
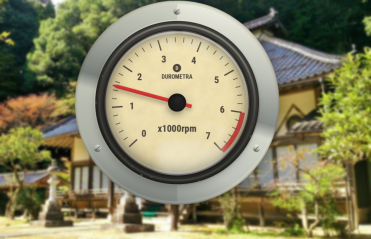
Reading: 1500rpm
